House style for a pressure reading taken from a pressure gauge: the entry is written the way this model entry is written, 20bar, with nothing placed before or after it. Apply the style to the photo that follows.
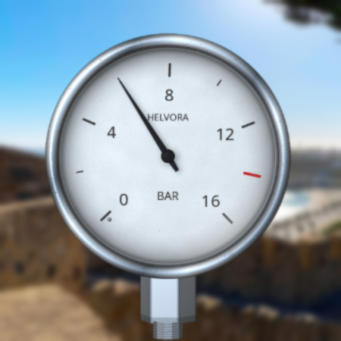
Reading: 6bar
